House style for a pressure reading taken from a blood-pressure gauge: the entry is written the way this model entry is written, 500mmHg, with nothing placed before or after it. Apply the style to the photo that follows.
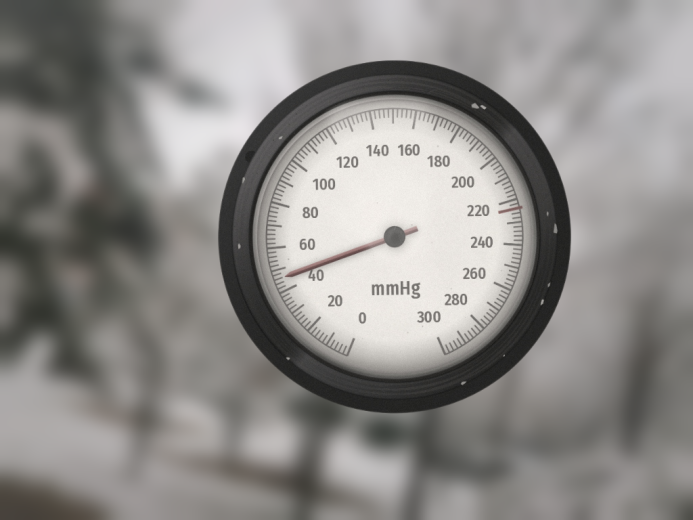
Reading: 46mmHg
